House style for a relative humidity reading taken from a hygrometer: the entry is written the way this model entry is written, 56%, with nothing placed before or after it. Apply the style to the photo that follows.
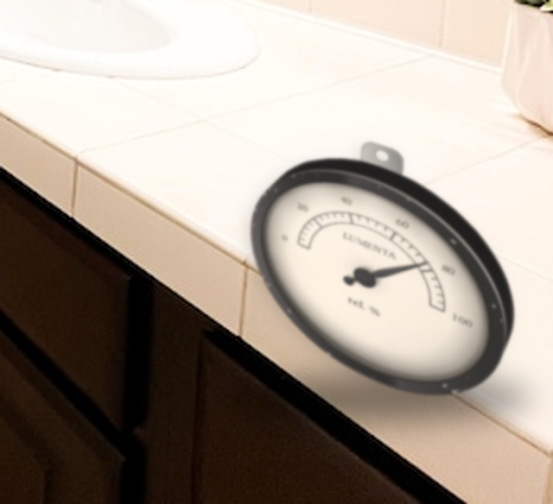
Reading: 76%
